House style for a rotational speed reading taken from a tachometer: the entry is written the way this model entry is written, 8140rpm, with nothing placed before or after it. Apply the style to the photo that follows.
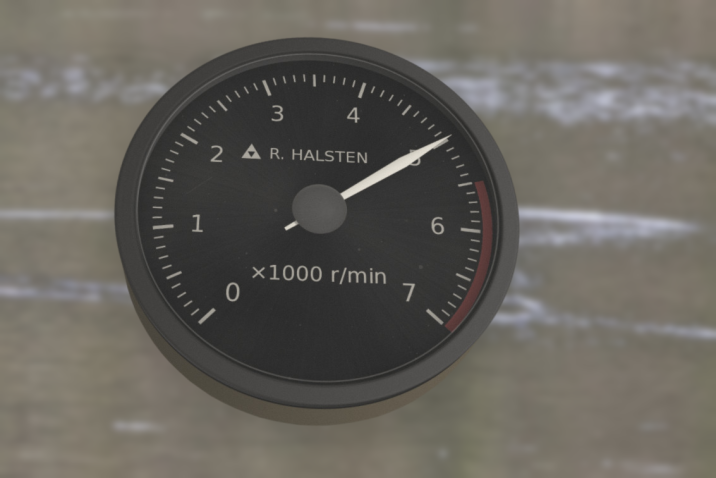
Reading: 5000rpm
